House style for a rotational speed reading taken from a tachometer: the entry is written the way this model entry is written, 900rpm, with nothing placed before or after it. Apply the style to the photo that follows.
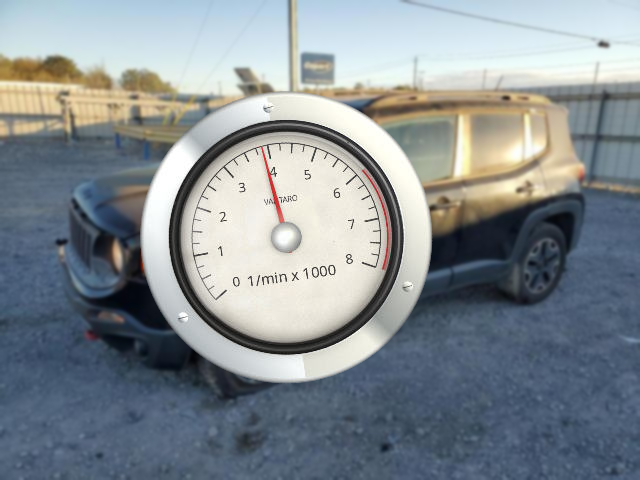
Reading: 3875rpm
